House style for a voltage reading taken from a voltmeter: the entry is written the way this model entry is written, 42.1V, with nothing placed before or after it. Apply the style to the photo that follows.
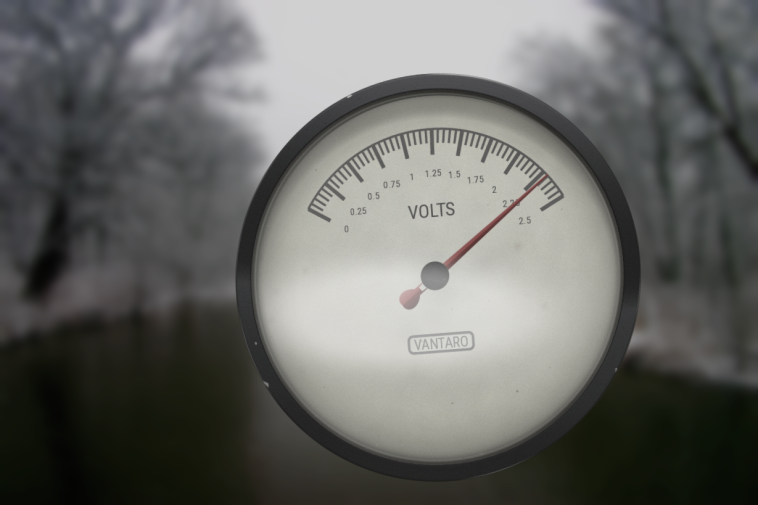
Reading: 2.3V
